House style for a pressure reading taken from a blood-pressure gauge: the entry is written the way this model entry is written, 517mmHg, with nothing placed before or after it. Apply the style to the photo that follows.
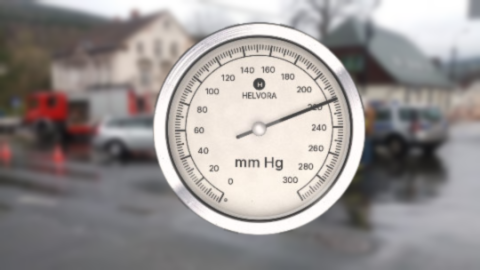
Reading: 220mmHg
